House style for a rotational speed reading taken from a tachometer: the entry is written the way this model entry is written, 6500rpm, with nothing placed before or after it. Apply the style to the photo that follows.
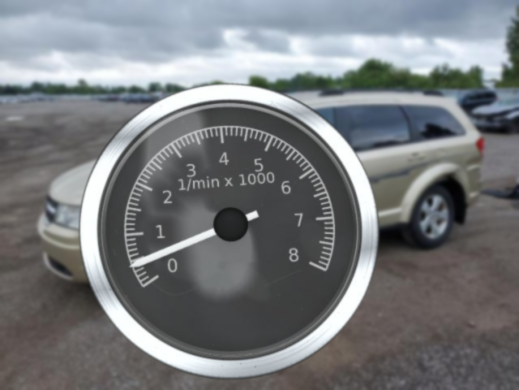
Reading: 400rpm
